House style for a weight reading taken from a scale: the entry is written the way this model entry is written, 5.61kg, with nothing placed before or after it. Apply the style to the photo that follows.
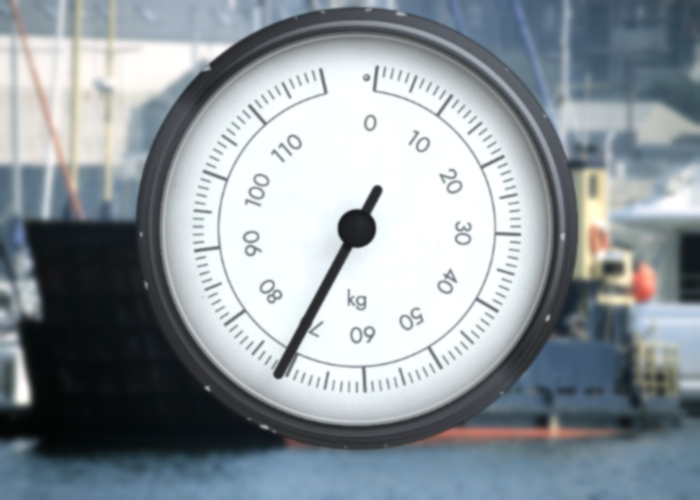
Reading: 71kg
